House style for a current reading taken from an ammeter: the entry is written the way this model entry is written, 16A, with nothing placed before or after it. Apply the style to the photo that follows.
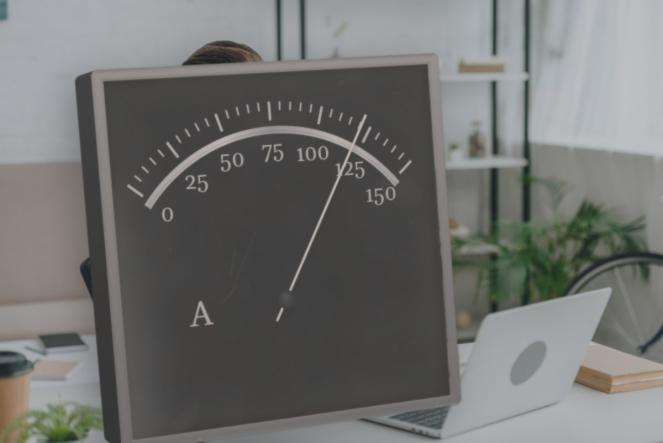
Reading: 120A
